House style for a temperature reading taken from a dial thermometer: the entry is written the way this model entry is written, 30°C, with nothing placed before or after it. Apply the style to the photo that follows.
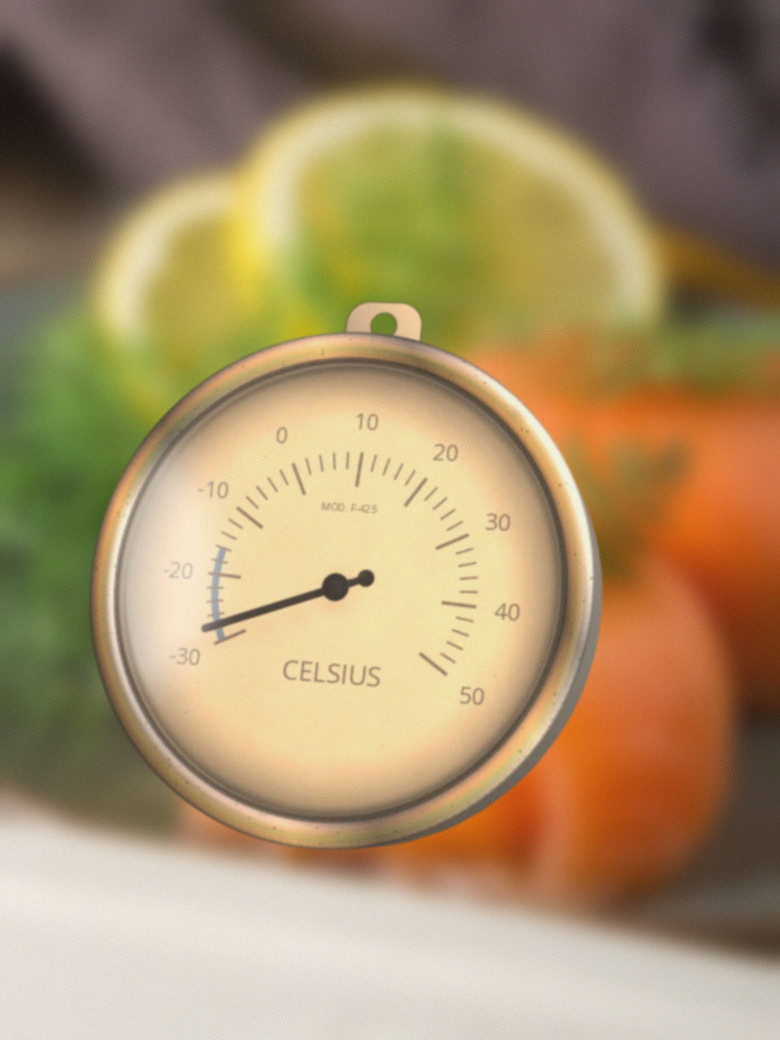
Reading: -28°C
